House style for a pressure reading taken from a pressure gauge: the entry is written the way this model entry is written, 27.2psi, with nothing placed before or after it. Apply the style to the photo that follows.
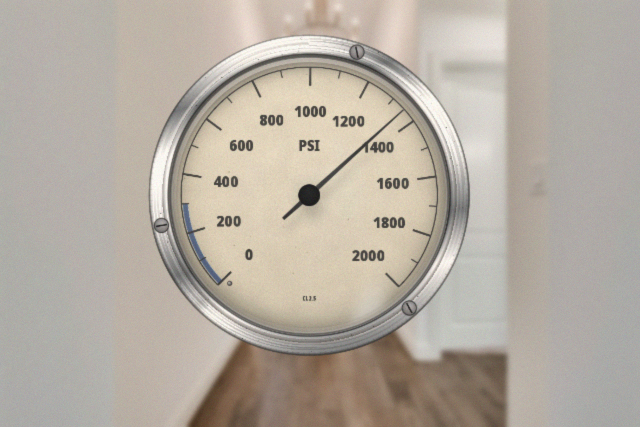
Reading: 1350psi
